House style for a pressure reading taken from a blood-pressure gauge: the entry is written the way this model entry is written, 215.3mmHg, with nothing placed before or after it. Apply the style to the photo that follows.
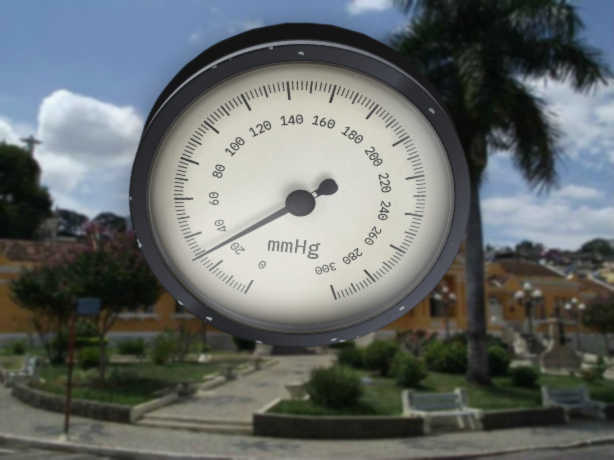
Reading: 30mmHg
